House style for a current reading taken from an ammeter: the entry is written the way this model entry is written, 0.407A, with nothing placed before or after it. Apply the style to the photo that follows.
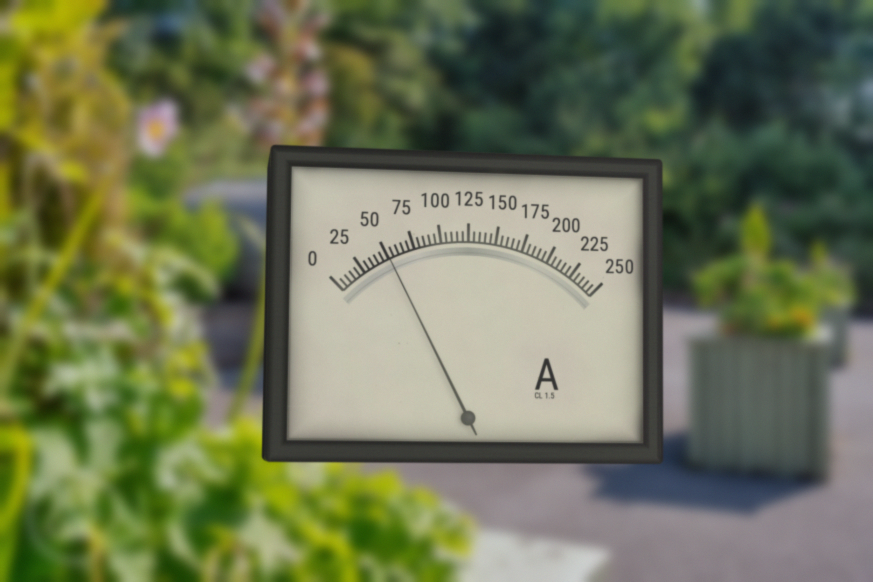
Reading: 50A
